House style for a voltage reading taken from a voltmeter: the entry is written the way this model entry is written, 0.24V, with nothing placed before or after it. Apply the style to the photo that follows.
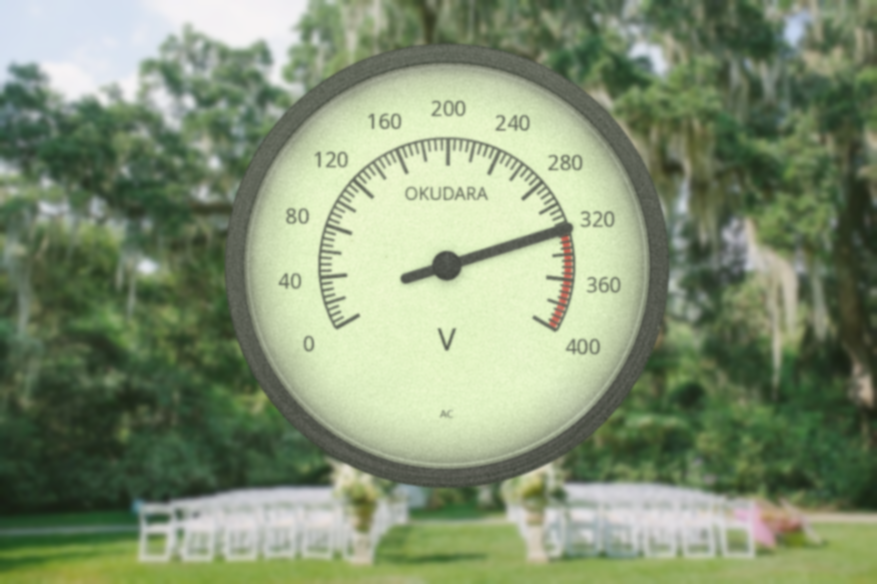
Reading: 320V
